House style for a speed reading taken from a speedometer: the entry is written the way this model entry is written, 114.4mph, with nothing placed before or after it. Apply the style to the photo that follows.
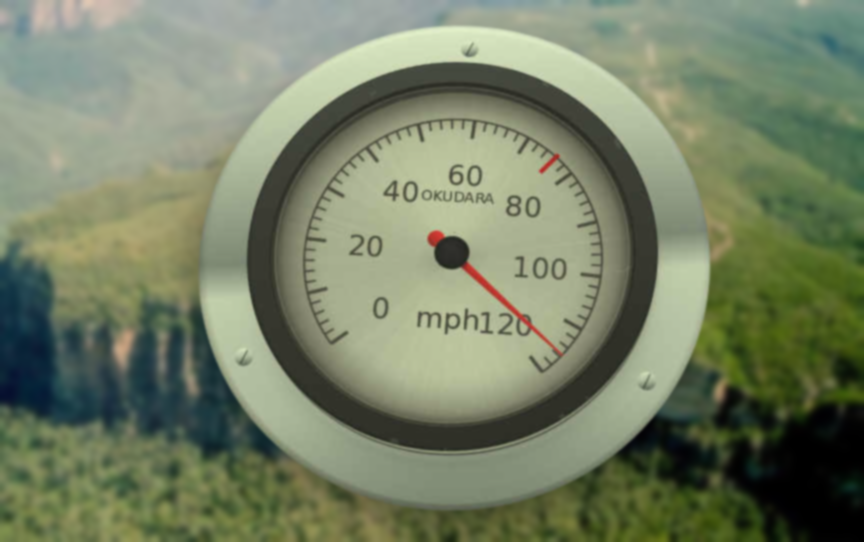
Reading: 116mph
